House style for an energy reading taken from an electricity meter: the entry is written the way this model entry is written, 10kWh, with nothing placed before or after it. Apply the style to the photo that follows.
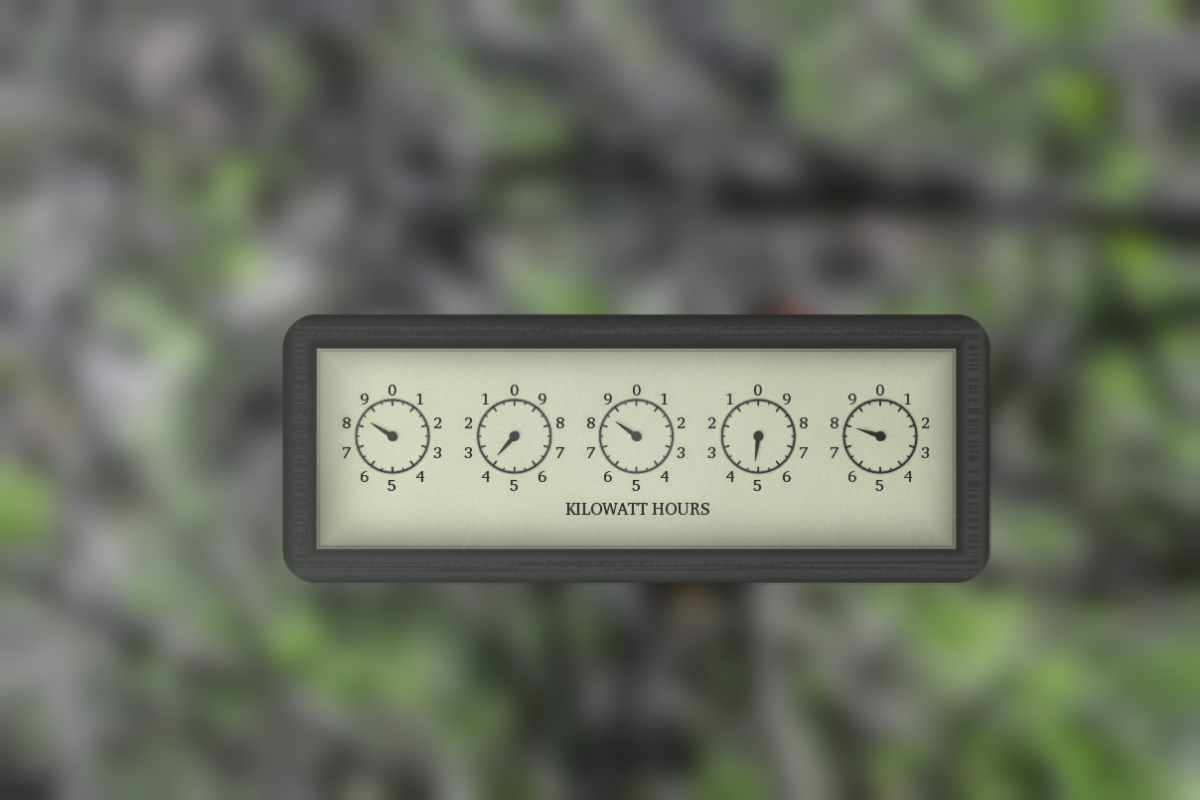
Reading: 83848kWh
